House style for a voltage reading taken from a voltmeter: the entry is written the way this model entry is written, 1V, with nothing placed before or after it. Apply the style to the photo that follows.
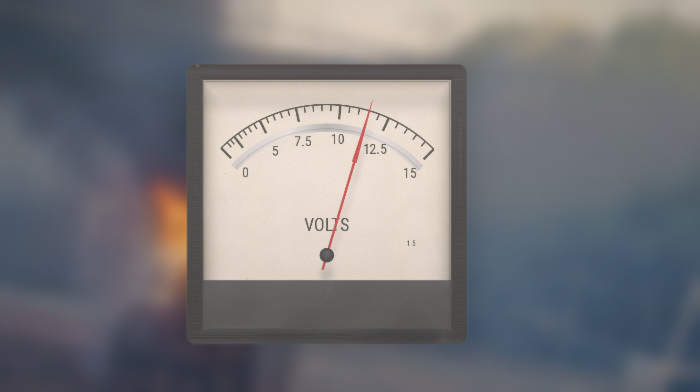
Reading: 11.5V
